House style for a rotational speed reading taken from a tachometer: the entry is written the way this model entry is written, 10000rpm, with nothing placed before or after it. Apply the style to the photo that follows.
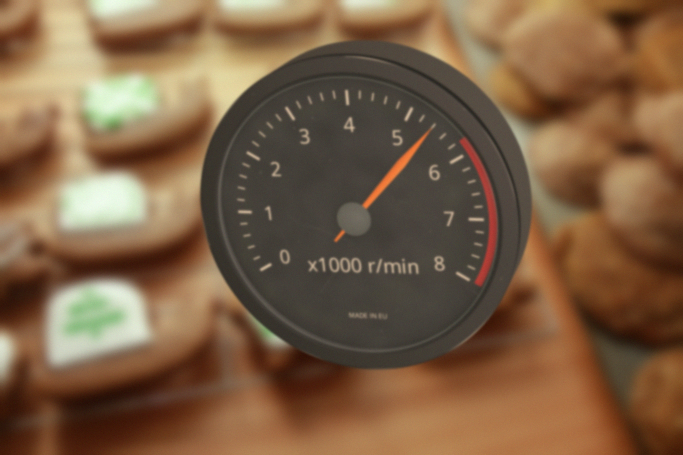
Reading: 5400rpm
